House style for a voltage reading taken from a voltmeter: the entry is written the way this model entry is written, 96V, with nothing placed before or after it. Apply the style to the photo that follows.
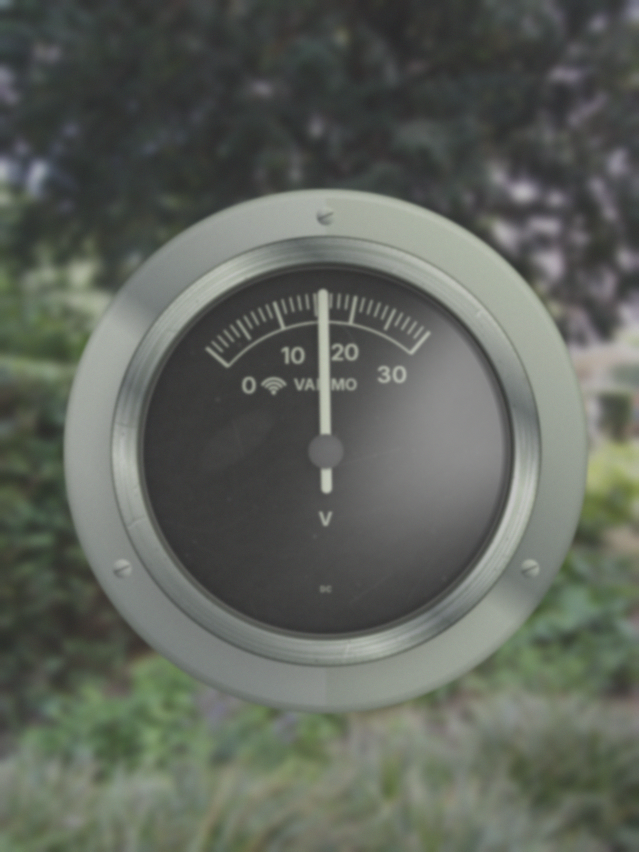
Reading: 16V
